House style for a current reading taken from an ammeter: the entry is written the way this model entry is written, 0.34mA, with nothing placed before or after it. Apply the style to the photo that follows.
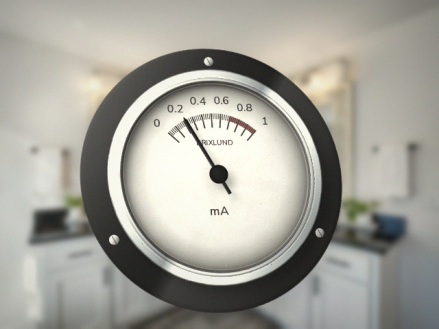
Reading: 0.2mA
